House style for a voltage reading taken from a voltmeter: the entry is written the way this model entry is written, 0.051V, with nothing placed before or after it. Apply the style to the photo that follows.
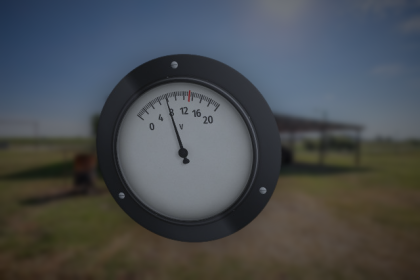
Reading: 8V
